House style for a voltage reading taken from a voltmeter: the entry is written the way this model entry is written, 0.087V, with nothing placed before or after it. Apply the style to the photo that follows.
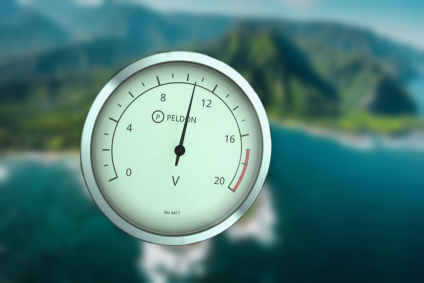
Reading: 10.5V
